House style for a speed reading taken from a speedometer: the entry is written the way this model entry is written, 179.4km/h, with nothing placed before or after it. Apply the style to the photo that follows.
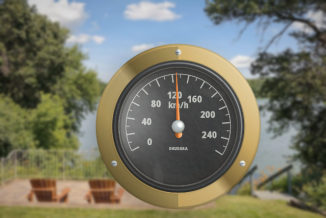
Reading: 125km/h
